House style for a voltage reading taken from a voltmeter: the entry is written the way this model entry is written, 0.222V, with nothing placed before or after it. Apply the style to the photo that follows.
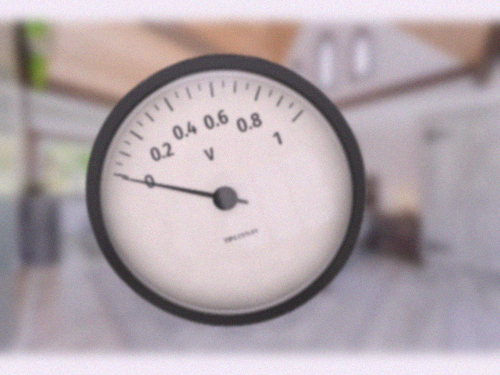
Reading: 0V
